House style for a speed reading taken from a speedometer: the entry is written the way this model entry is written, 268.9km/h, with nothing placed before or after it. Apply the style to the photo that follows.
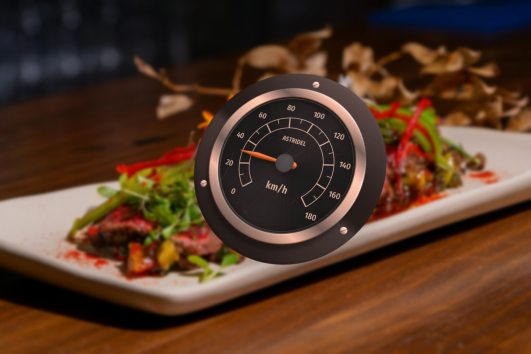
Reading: 30km/h
